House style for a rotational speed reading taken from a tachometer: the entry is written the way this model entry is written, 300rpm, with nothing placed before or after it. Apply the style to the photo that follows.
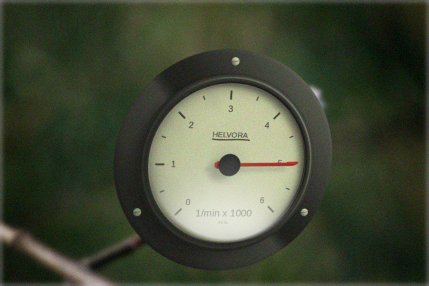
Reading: 5000rpm
